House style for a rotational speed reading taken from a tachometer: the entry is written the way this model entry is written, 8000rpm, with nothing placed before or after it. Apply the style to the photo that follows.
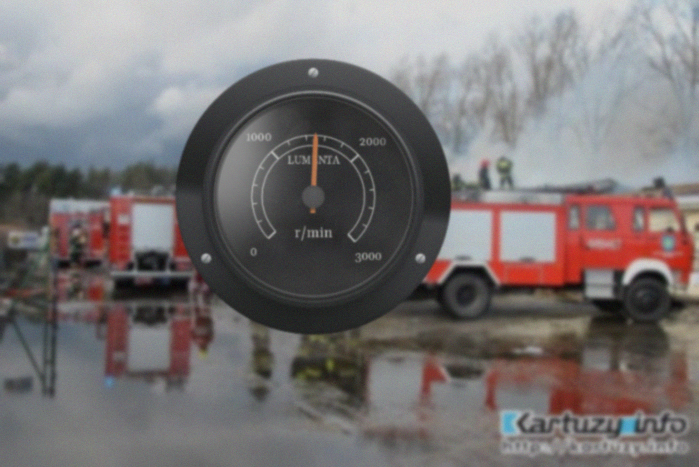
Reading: 1500rpm
